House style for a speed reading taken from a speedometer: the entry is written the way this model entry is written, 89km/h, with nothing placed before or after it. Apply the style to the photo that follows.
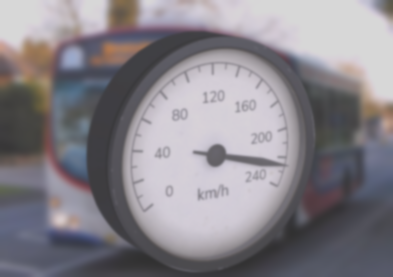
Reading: 225km/h
